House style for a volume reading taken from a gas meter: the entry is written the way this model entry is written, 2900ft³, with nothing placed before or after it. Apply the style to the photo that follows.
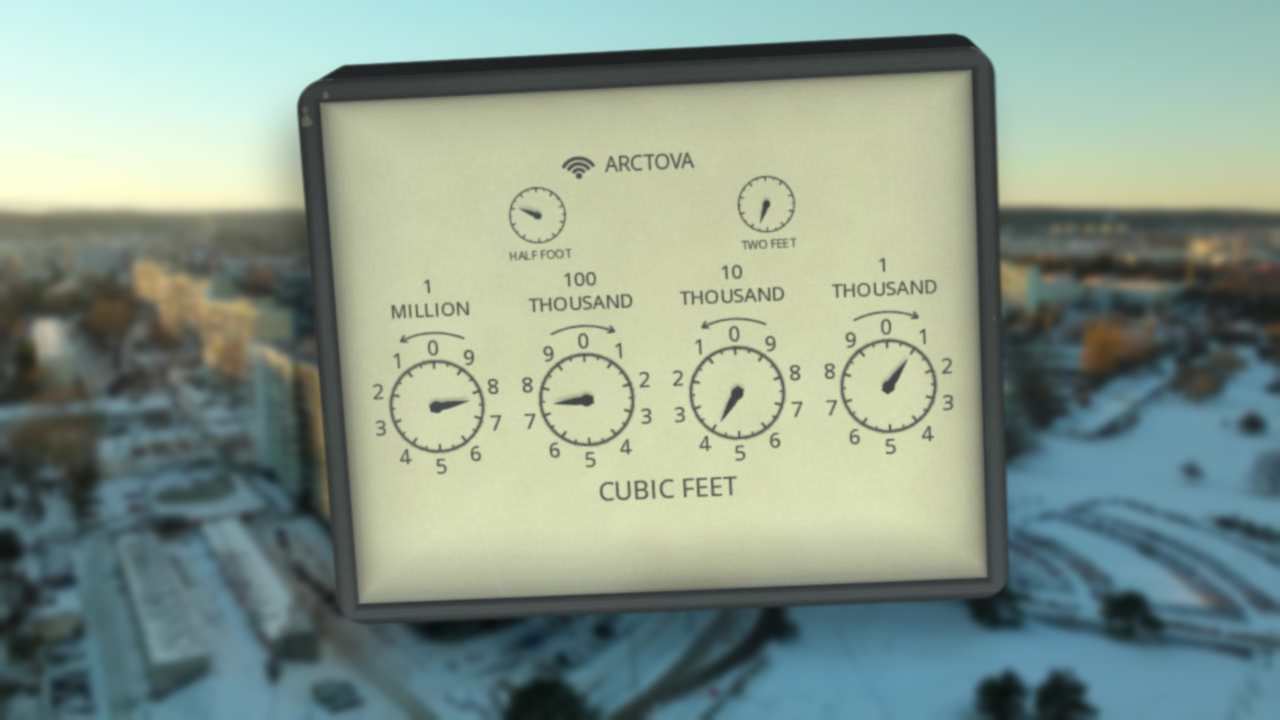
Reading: 774100ft³
